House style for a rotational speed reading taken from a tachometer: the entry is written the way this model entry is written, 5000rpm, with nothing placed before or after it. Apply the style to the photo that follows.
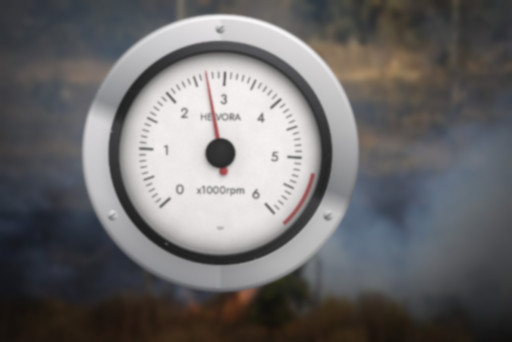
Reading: 2700rpm
